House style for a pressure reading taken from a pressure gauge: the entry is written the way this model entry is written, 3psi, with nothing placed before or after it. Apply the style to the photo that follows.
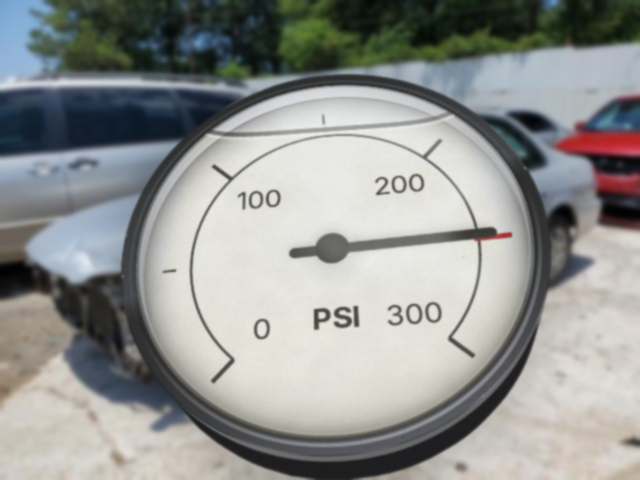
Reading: 250psi
